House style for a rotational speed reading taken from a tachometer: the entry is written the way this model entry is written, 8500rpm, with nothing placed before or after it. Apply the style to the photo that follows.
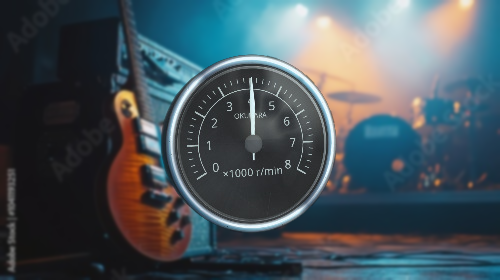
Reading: 4000rpm
